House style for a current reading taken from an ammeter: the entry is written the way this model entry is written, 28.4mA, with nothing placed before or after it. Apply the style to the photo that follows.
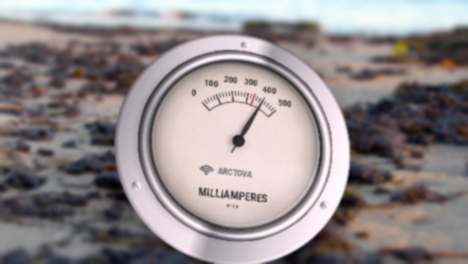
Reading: 400mA
